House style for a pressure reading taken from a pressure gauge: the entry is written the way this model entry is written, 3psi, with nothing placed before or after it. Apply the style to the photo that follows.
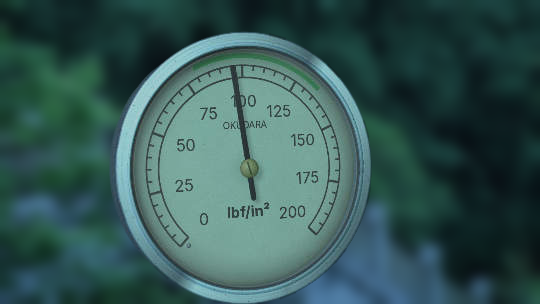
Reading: 95psi
